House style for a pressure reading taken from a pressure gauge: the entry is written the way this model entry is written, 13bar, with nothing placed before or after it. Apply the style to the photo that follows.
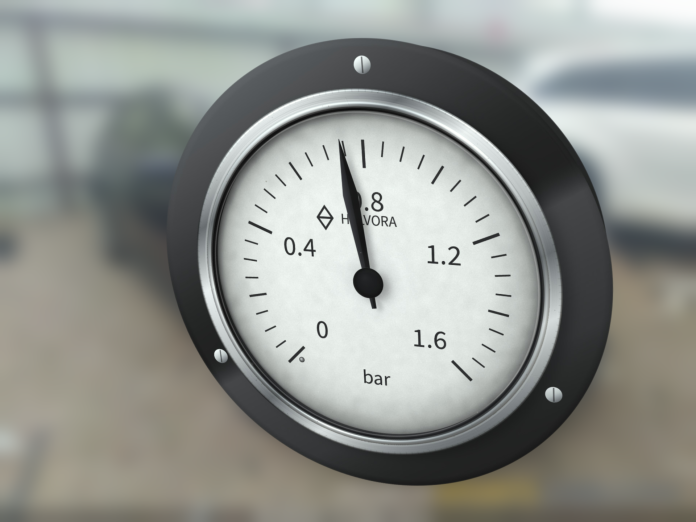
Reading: 0.75bar
